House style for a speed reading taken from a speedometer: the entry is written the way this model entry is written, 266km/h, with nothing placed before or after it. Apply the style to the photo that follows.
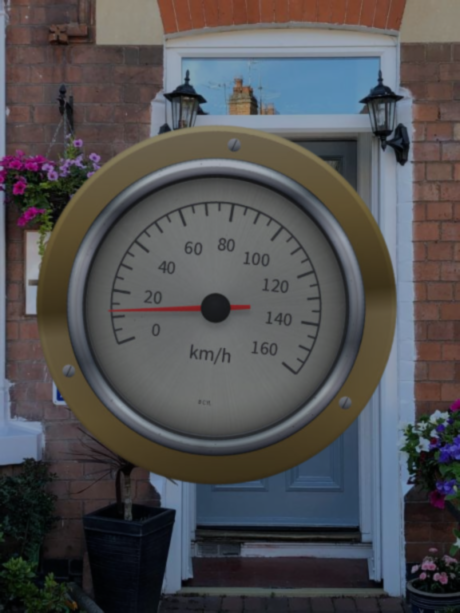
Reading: 12.5km/h
